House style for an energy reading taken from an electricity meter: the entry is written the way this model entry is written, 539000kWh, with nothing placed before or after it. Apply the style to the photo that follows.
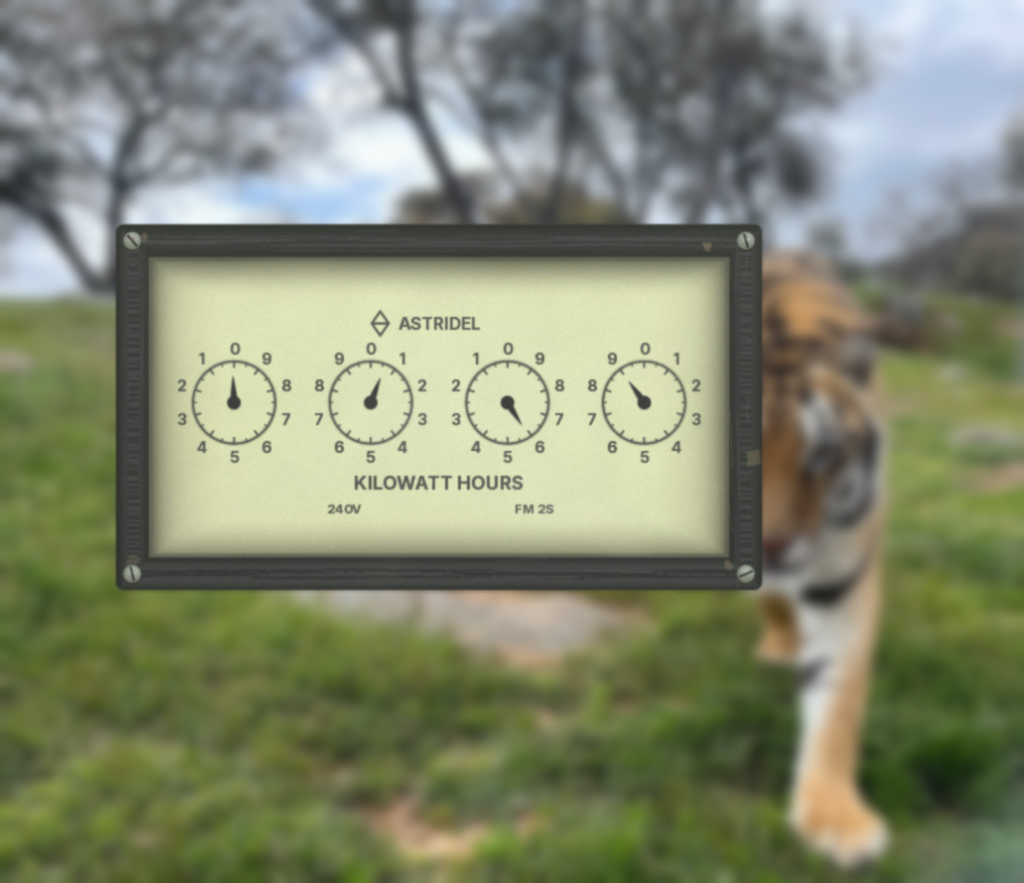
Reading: 59kWh
